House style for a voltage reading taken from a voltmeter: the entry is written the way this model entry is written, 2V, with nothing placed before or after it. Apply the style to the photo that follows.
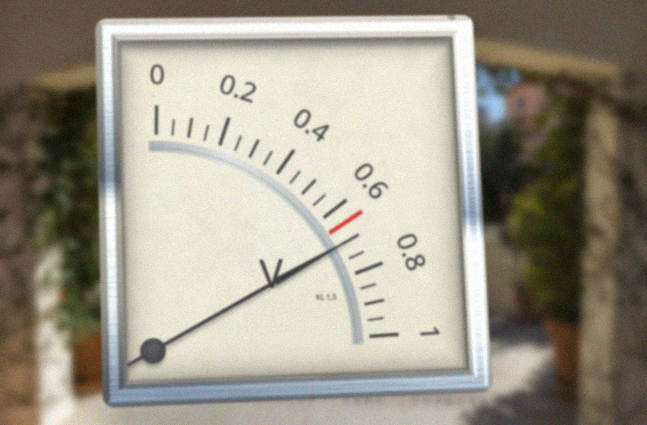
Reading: 0.7V
